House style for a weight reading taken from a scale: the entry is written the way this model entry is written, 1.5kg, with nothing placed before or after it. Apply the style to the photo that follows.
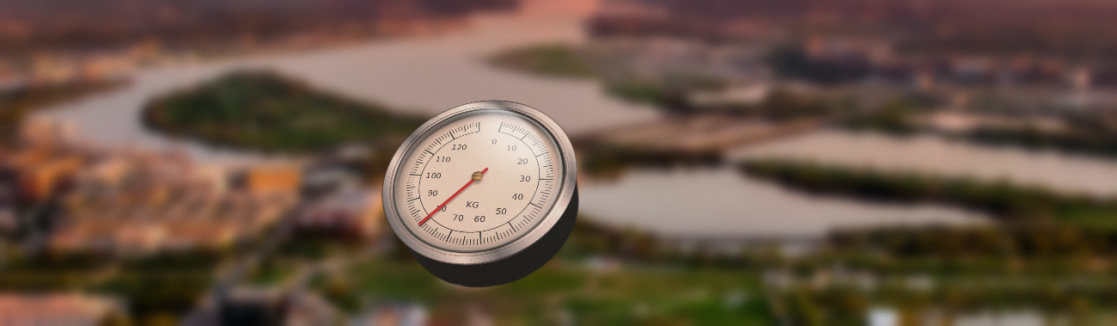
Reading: 80kg
